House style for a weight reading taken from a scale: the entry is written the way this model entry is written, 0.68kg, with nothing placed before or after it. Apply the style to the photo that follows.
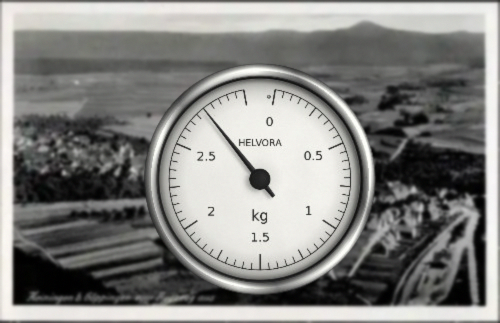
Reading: 2.75kg
